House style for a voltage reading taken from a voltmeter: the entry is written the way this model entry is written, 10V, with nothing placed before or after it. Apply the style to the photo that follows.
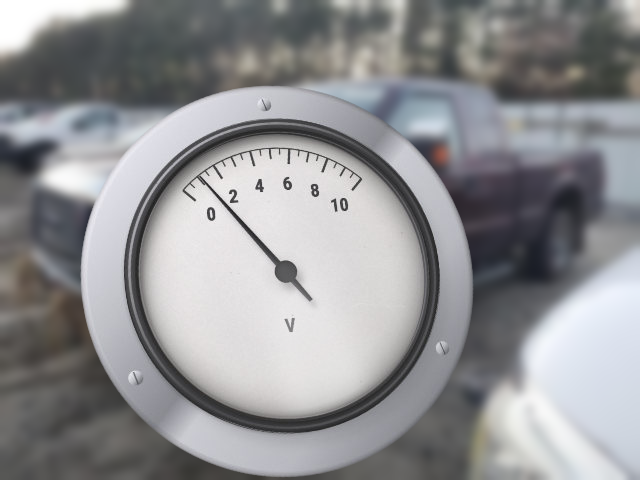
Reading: 1V
